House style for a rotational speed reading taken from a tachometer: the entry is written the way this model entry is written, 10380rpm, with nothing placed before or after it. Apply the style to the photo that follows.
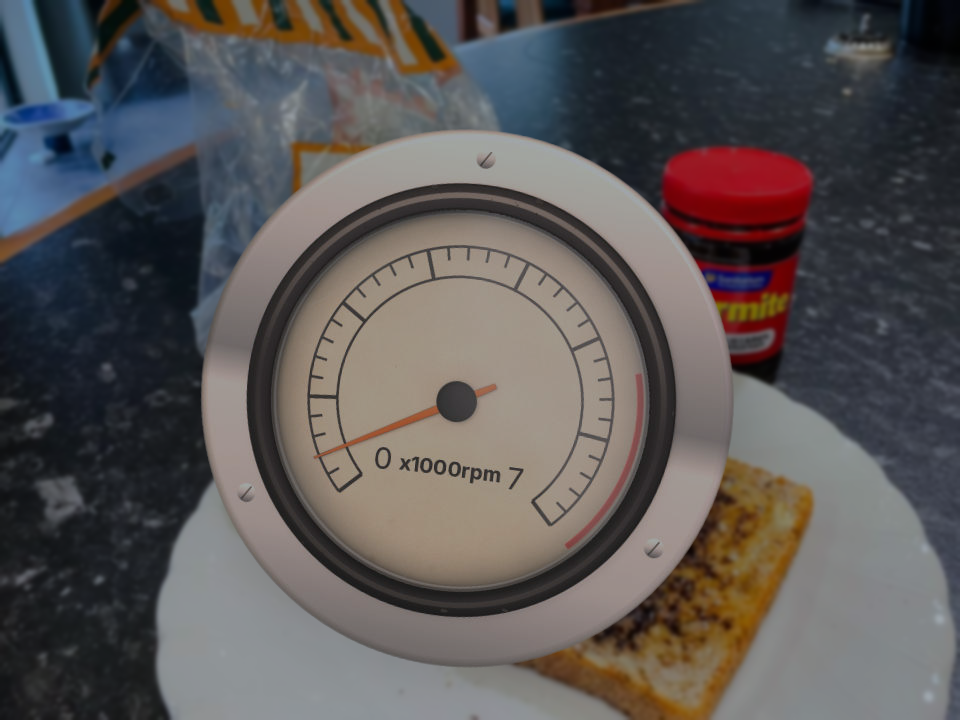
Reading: 400rpm
